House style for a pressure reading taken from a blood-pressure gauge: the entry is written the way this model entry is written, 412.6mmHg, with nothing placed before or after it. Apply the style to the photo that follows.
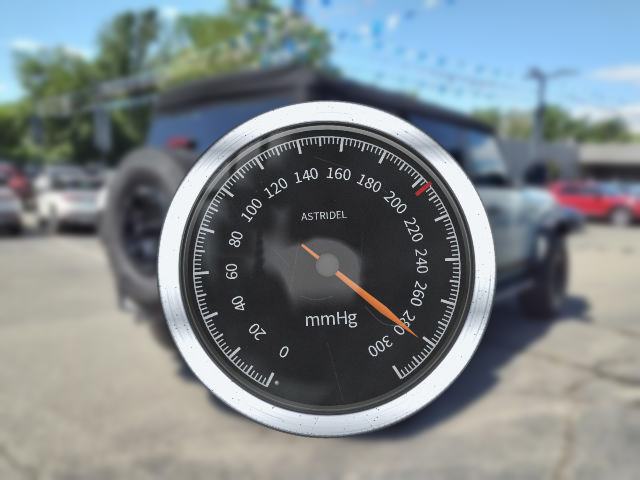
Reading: 282mmHg
